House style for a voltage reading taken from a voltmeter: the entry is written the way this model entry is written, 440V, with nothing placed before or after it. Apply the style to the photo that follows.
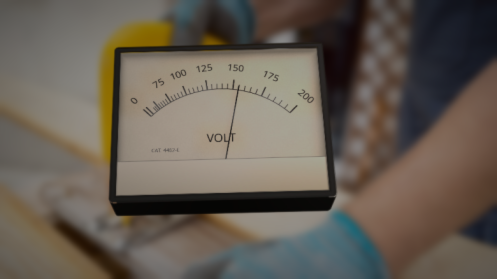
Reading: 155V
